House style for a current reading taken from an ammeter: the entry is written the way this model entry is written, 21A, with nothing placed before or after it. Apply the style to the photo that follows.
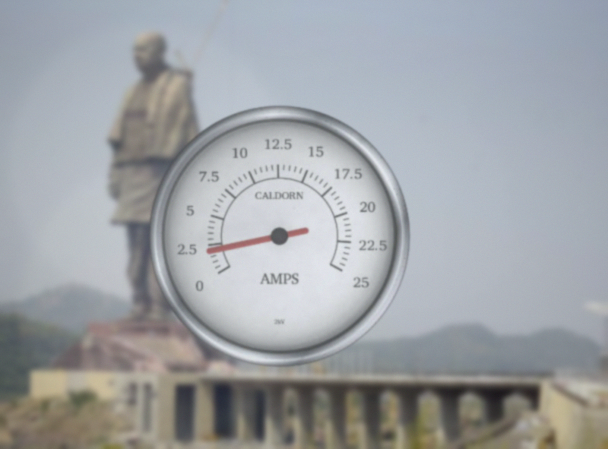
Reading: 2A
